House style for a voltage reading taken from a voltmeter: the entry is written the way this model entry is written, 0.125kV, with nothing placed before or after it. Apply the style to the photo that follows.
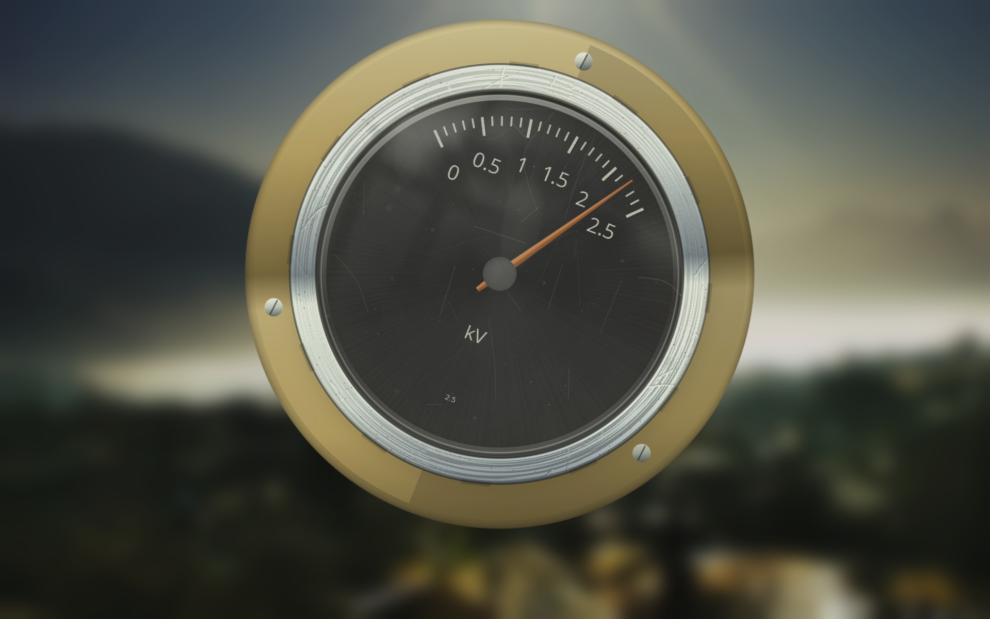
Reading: 2.2kV
